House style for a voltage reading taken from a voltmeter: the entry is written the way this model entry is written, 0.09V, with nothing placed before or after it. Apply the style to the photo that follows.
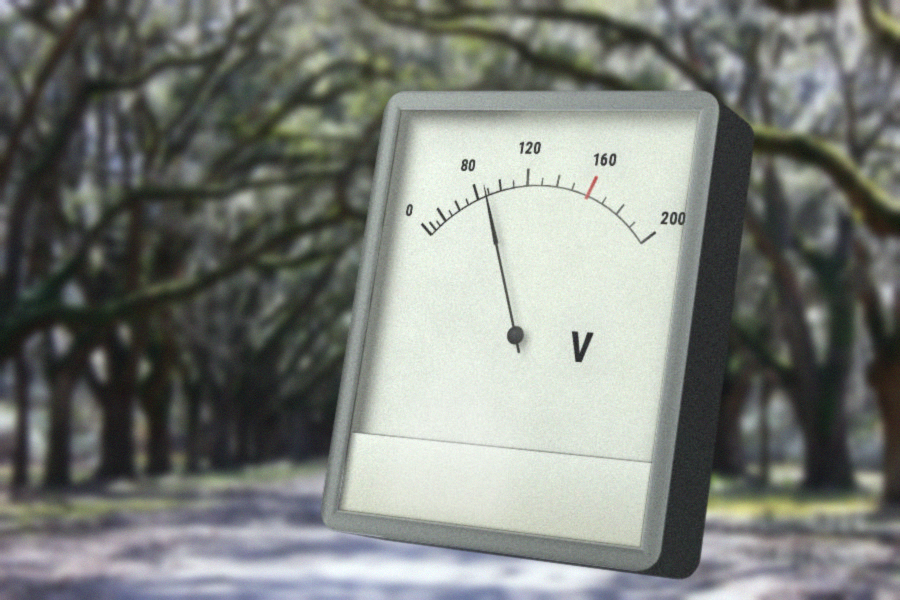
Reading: 90V
